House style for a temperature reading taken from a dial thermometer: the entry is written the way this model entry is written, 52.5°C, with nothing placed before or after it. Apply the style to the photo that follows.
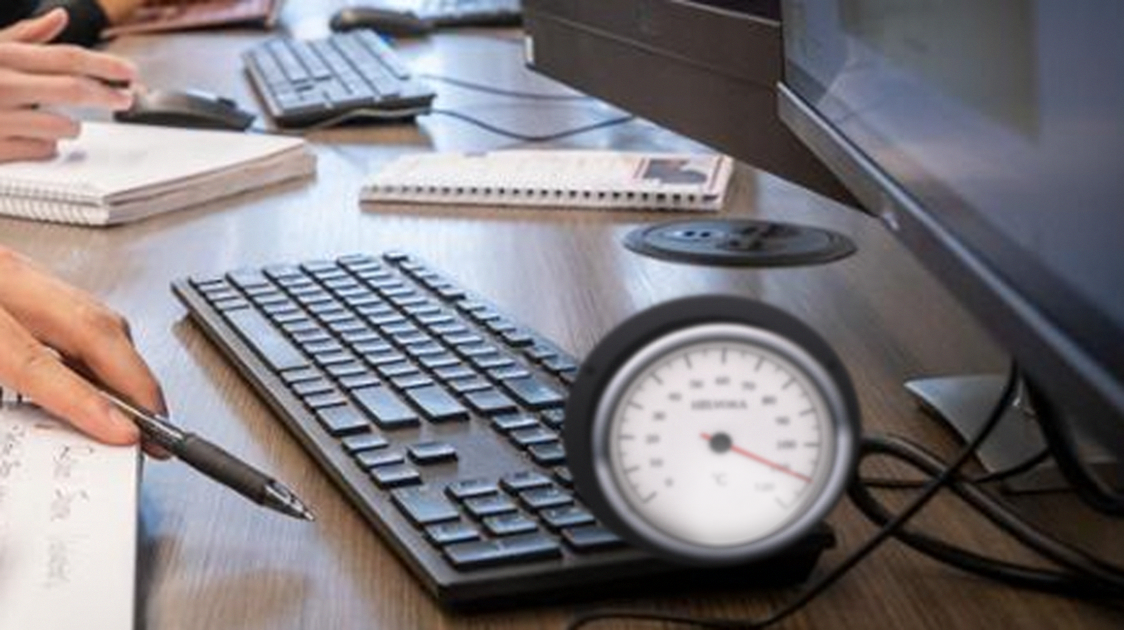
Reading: 110°C
